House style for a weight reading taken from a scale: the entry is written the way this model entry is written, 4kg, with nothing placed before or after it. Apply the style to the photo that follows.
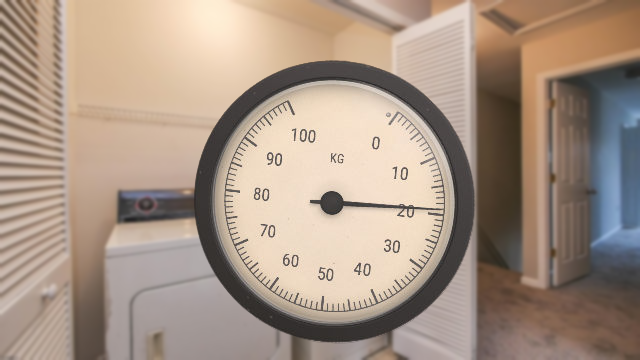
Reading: 19kg
